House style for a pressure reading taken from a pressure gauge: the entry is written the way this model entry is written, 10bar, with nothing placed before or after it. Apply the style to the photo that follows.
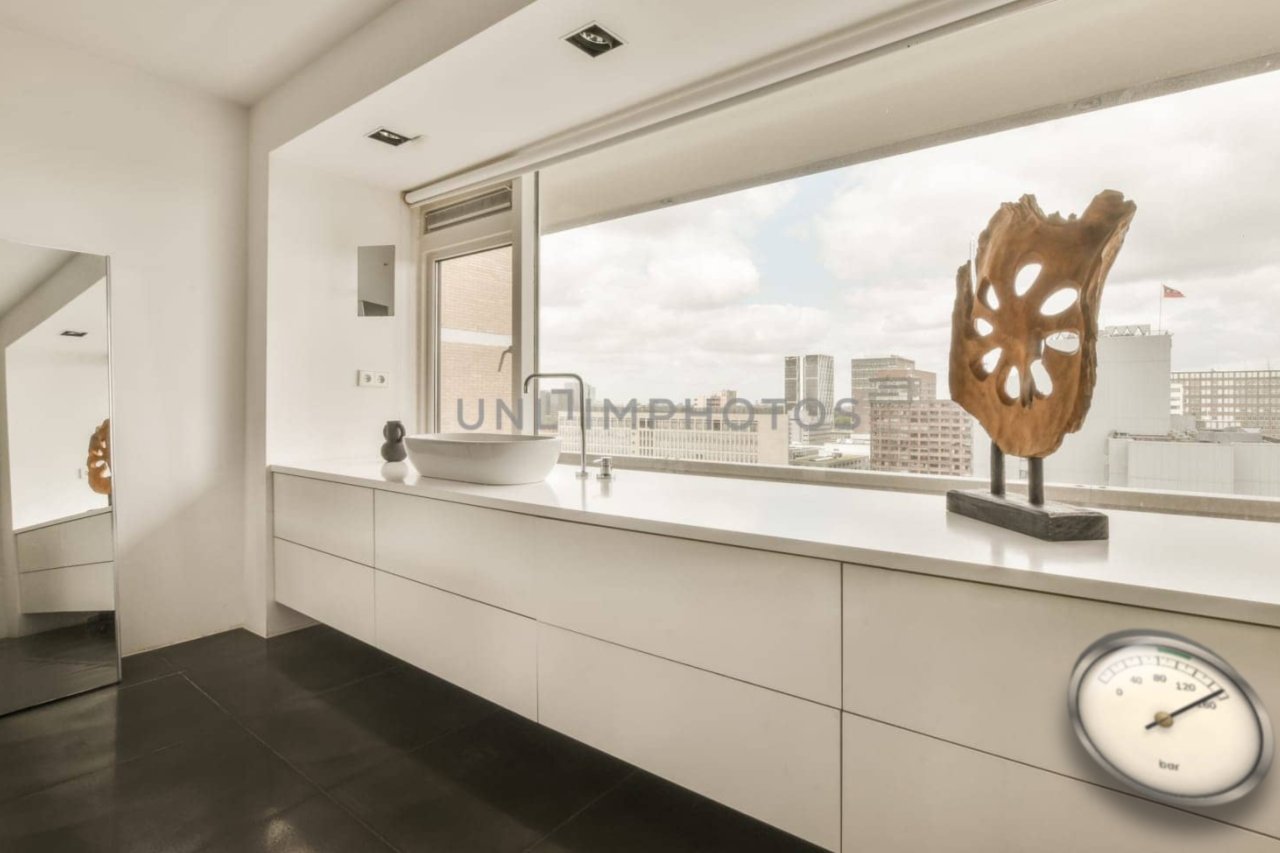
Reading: 150bar
